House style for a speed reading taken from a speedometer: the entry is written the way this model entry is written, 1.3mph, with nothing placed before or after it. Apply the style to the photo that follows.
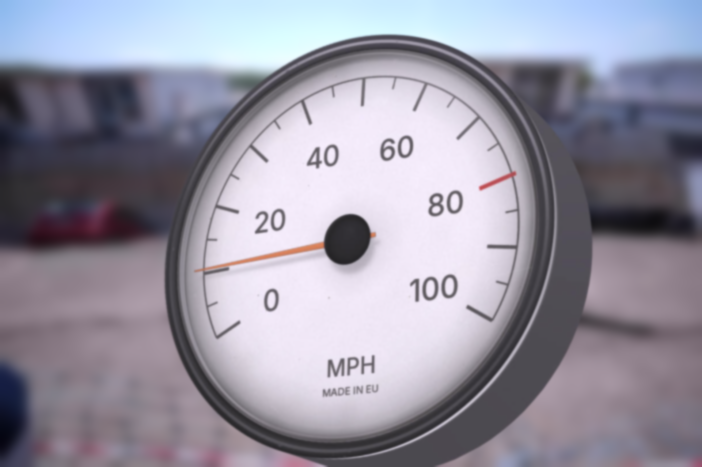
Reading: 10mph
